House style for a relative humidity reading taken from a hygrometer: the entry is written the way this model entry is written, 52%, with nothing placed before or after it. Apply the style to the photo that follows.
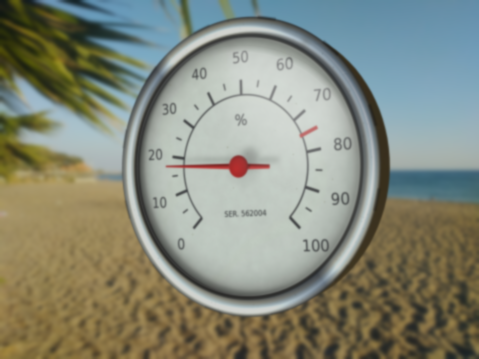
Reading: 17.5%
